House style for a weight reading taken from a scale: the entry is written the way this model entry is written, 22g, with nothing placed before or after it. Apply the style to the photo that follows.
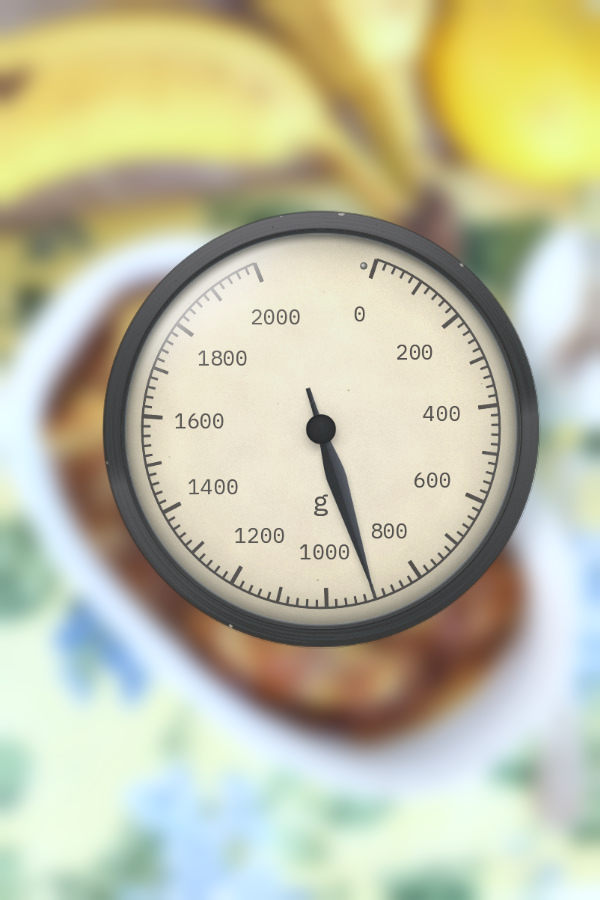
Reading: 900g
